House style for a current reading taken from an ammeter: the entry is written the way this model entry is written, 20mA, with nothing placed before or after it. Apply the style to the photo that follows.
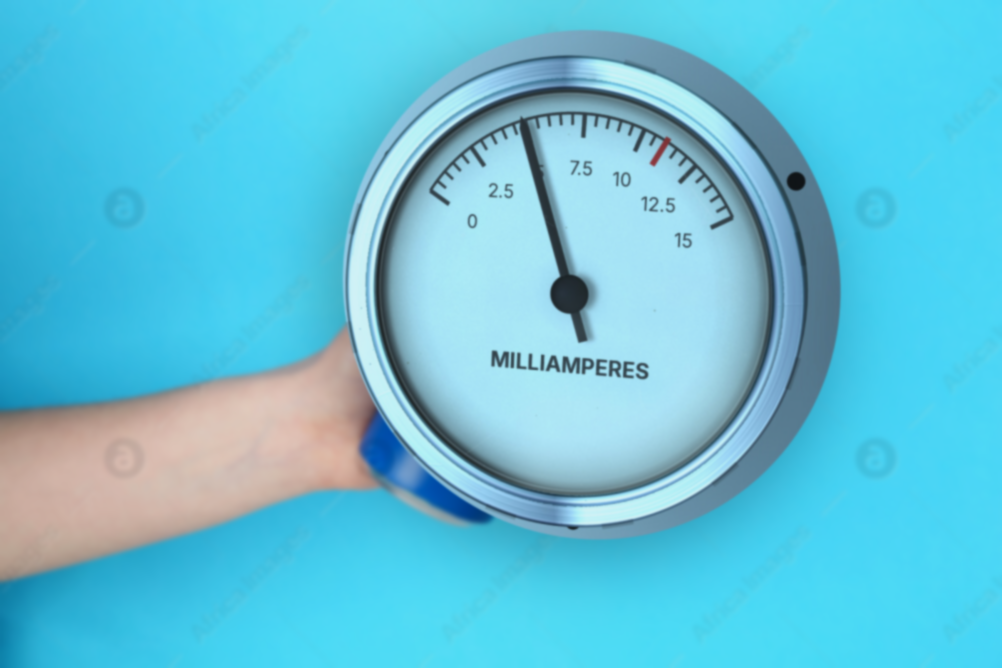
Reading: 5mA
